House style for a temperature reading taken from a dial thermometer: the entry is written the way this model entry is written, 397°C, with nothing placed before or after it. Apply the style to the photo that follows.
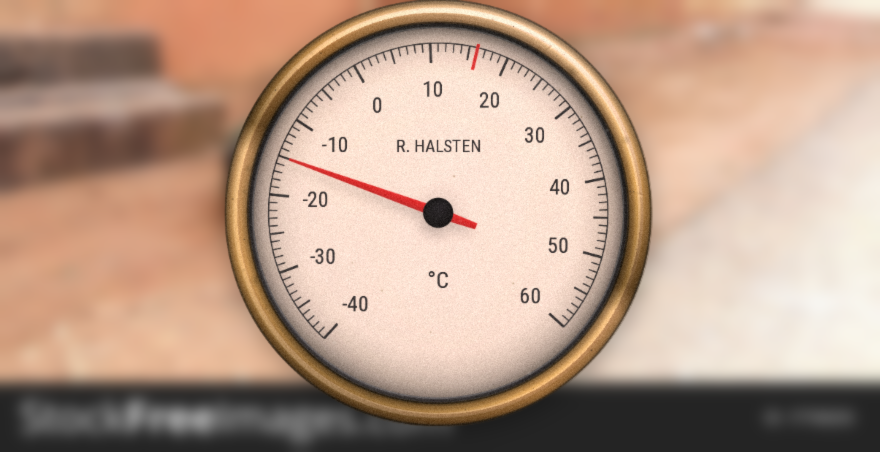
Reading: -15°C
